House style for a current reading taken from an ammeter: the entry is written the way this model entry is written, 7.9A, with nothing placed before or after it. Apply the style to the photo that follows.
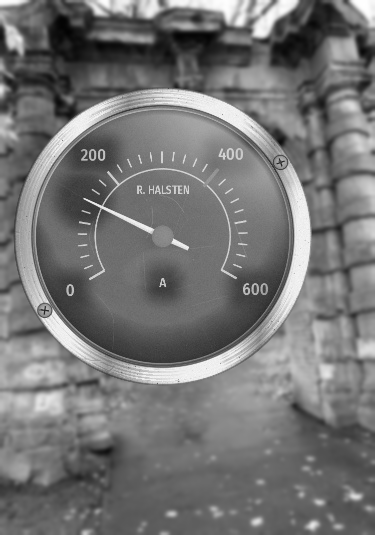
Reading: 140A
